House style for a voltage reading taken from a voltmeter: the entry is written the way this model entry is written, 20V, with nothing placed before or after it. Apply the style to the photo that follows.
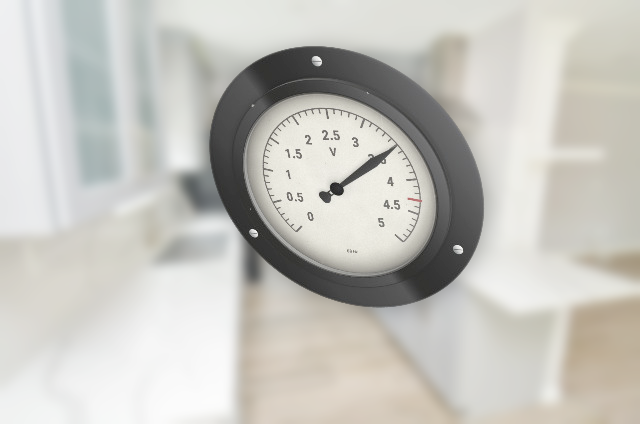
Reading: 3.5V
